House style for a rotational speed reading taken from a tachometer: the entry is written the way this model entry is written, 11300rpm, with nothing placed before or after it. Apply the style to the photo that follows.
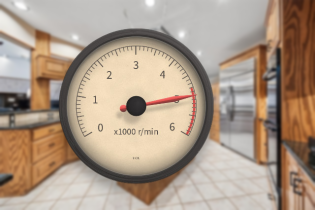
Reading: 5000rpm
